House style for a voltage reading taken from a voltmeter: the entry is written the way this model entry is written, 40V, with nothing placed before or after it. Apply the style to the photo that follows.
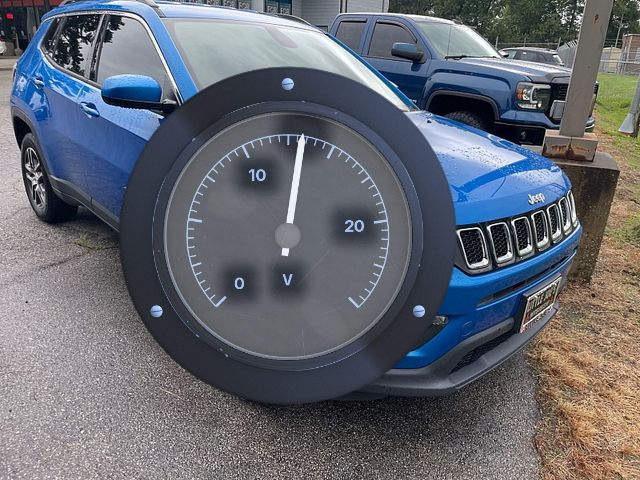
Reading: 13.25V
